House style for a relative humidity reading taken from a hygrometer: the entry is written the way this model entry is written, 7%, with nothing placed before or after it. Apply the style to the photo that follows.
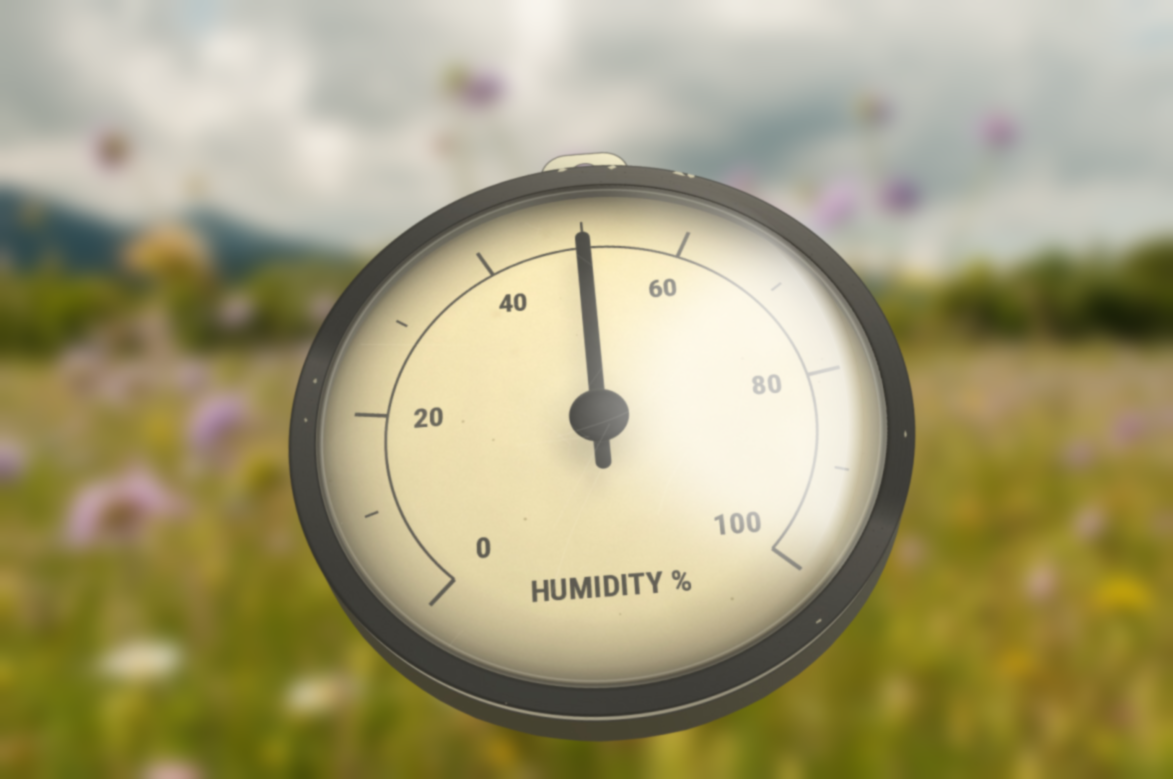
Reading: 50%
